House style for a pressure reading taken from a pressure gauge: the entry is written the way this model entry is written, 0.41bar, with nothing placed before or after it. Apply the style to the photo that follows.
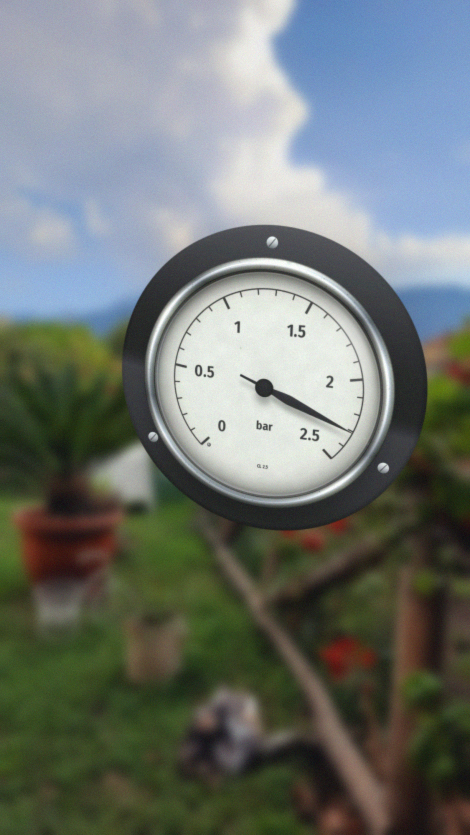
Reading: 2.3bar
